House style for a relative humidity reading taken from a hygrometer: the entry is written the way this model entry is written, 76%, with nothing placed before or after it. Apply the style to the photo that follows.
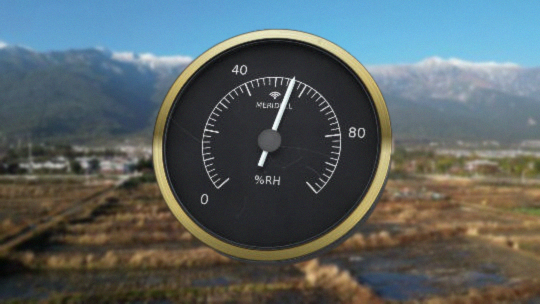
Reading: 56%
